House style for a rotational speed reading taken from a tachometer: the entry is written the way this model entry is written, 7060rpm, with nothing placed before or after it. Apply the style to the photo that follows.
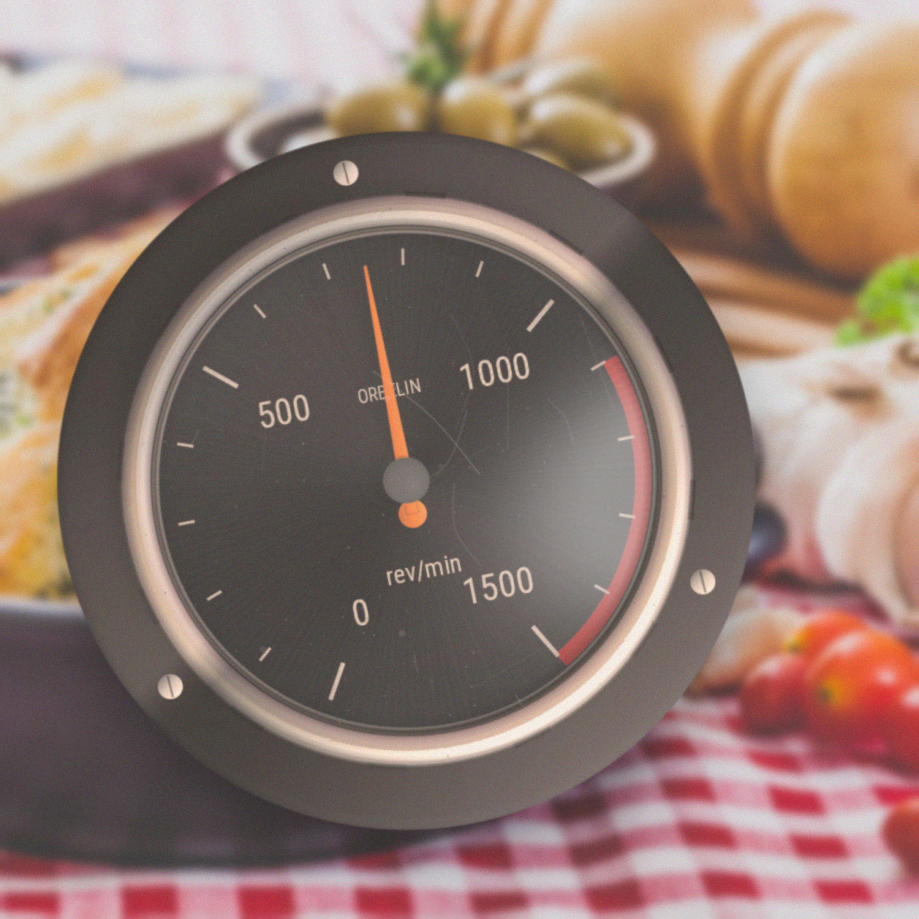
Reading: 750rpm
